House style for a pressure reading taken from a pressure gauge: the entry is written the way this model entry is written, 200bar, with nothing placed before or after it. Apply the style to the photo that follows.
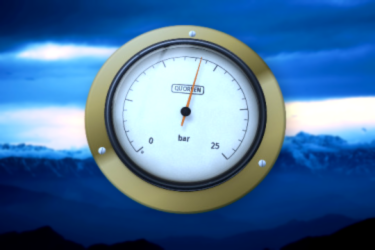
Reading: 13.5bar
